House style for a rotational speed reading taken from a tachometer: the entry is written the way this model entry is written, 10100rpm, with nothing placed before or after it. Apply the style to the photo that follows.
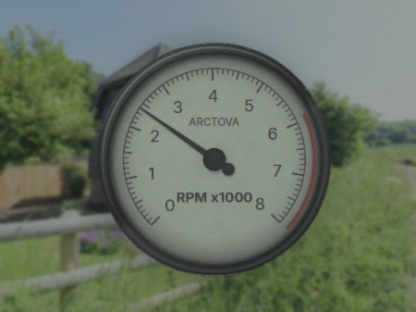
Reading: 2400rpm
